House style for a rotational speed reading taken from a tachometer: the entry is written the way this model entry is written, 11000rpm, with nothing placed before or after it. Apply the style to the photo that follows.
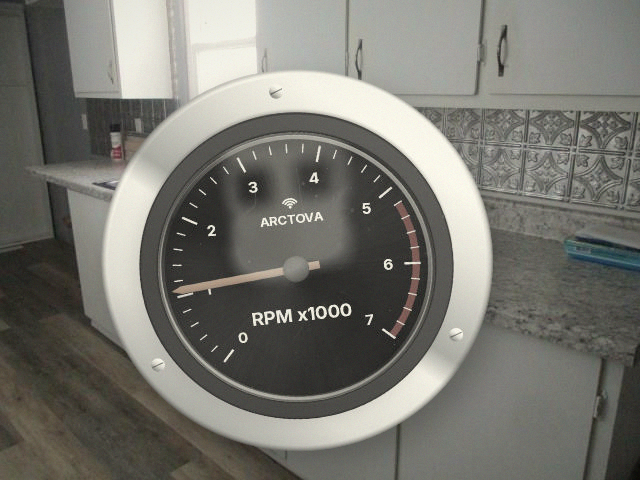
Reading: 1100rpm
